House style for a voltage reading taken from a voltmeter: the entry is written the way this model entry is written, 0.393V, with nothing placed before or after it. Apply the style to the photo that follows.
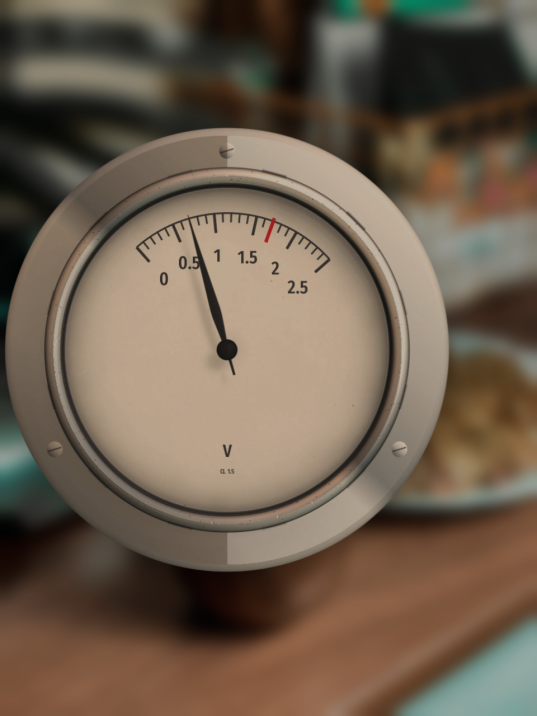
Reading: 0.7V
